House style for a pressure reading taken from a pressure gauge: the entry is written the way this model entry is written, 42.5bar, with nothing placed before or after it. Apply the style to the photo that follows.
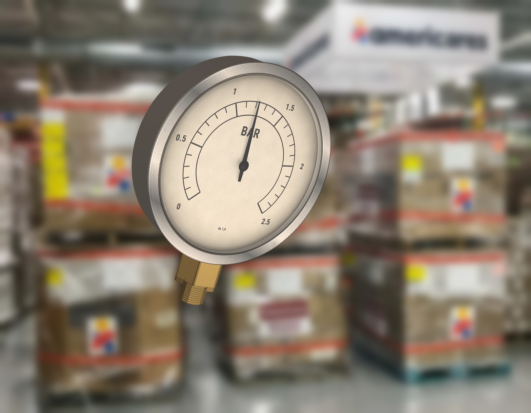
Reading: 1.2bar
